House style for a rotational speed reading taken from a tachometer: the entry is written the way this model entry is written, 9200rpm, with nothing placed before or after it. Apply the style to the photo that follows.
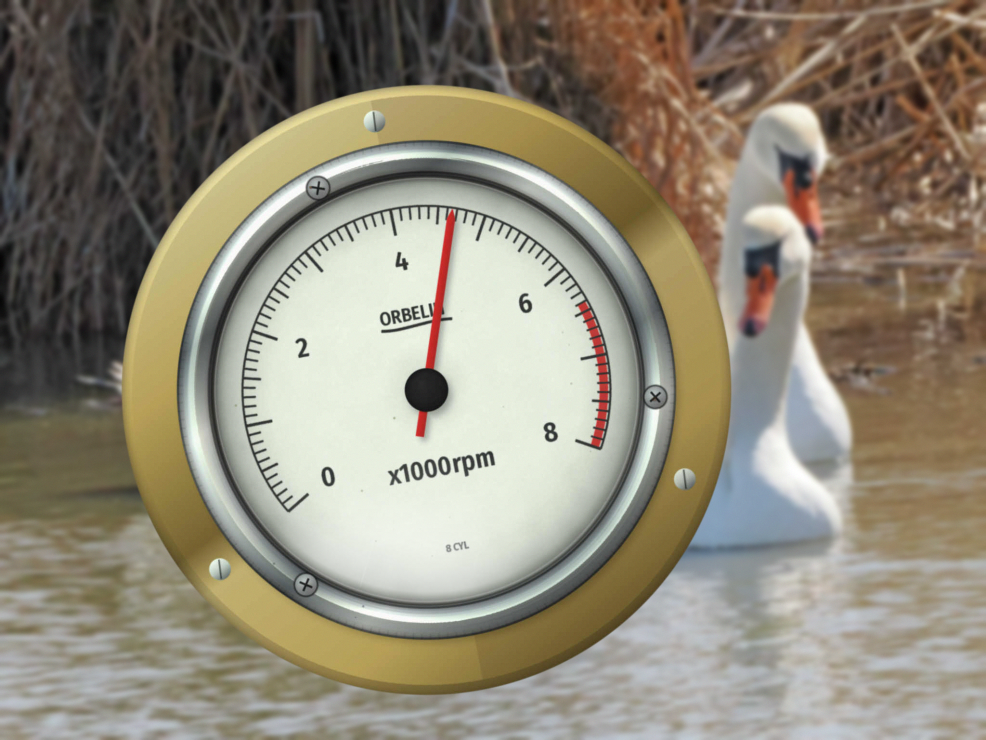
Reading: 4650rpm
